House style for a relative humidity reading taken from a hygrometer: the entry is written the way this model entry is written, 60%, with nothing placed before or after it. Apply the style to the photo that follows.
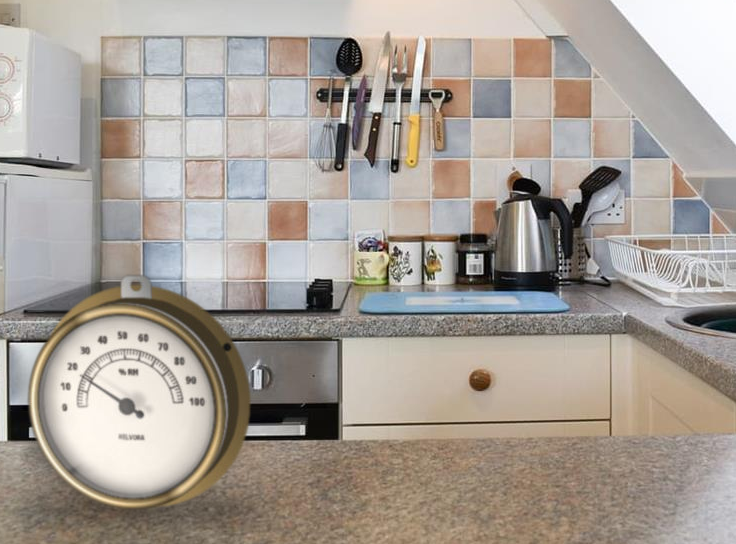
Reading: 20%
